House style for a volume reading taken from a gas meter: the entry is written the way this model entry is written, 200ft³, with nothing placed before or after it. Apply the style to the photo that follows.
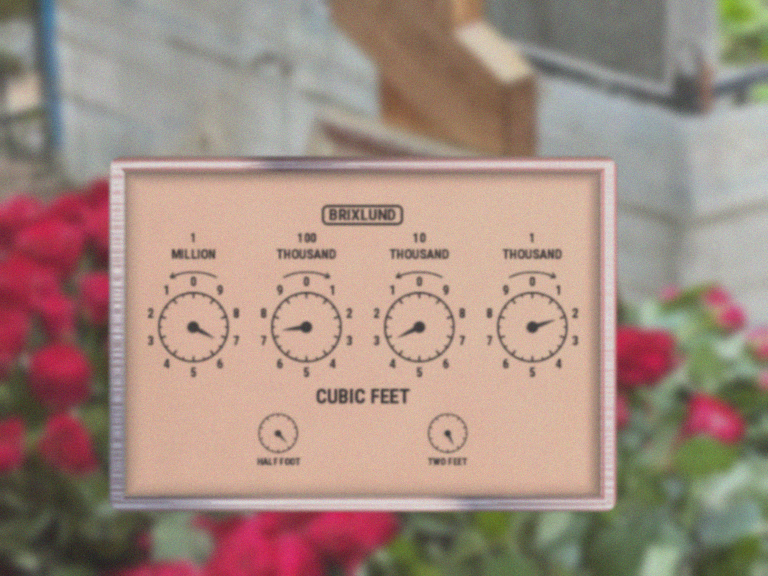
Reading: 673200ft³
